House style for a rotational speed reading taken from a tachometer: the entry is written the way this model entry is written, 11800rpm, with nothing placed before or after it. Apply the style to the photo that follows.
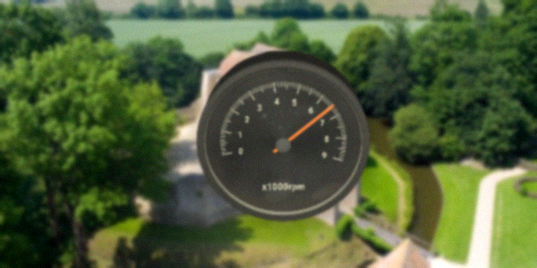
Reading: 6500rpm
